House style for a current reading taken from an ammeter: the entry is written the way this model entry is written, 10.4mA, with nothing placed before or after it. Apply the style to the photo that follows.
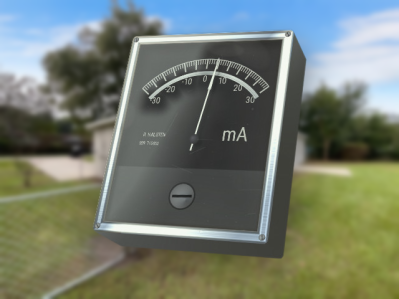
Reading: 5mA
